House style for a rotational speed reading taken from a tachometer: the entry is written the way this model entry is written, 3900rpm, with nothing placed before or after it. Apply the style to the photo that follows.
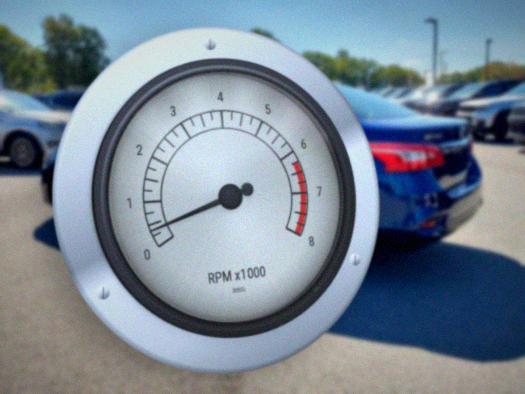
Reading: 375rpm
